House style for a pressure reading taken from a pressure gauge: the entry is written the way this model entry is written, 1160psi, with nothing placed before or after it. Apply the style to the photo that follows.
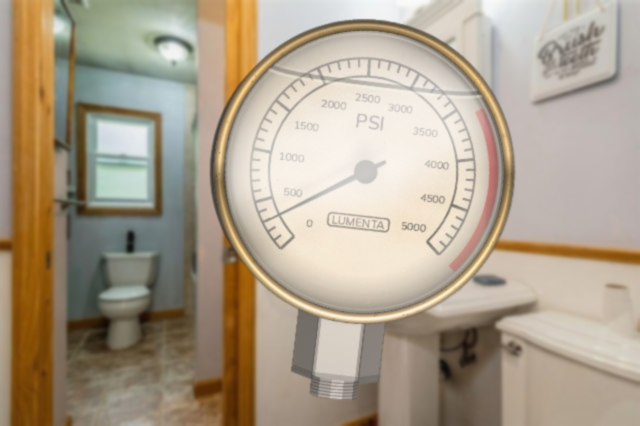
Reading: 300psi
